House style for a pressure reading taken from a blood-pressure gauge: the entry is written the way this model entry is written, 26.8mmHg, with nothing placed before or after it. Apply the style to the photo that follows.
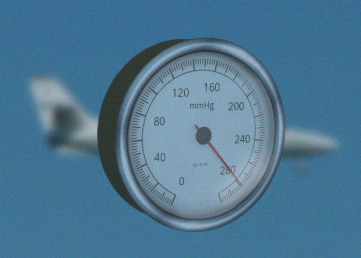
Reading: 280mmHg
